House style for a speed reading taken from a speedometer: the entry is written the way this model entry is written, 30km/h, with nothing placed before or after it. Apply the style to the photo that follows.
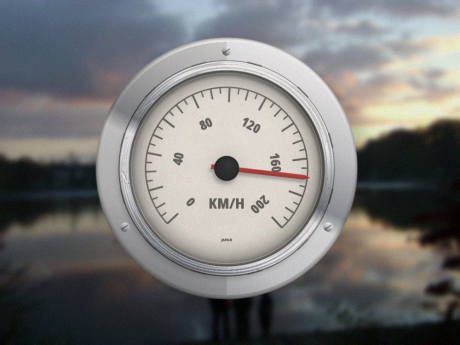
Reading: 170km/h
